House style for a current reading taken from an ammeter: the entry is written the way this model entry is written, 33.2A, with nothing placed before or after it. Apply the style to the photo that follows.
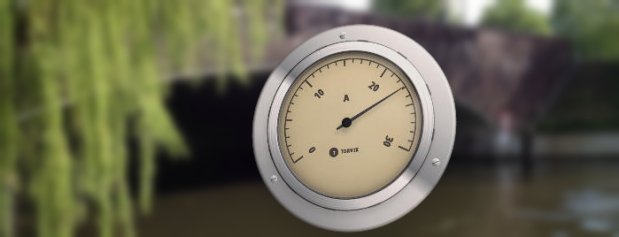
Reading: 23A
